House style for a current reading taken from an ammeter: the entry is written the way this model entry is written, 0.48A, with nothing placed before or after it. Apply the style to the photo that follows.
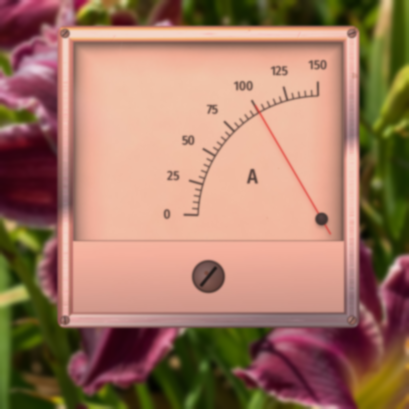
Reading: 100A
